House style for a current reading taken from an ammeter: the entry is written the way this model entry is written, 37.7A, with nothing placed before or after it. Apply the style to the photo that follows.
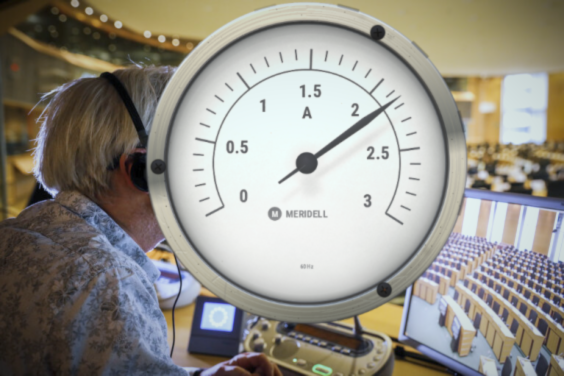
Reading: 2.15A
